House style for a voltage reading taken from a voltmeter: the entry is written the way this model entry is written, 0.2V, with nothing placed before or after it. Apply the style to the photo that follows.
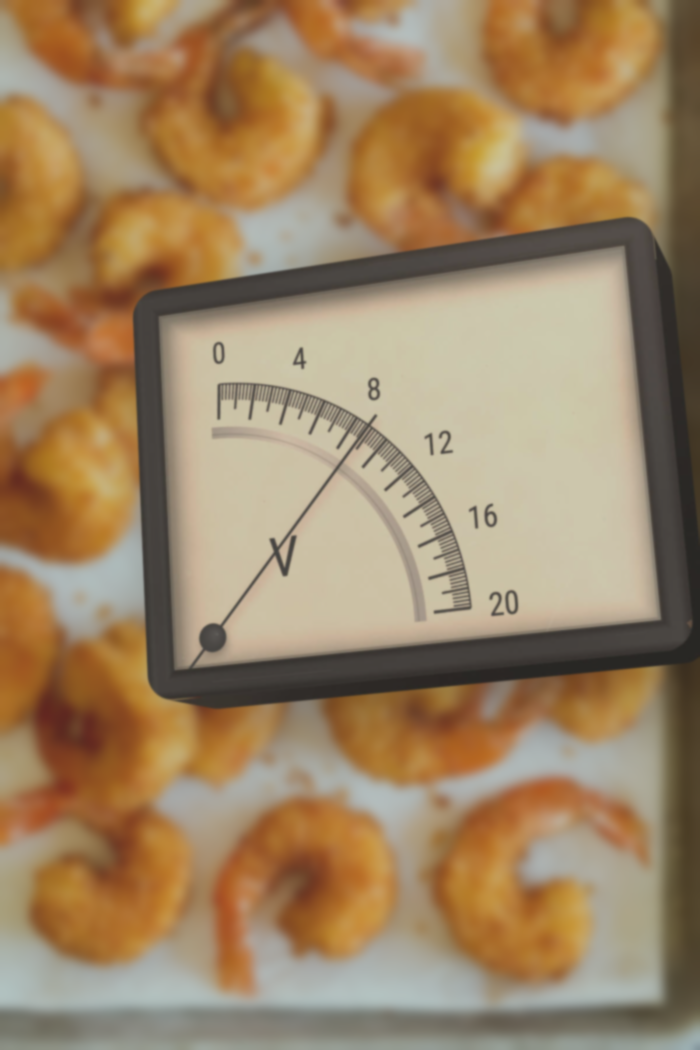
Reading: 9V
